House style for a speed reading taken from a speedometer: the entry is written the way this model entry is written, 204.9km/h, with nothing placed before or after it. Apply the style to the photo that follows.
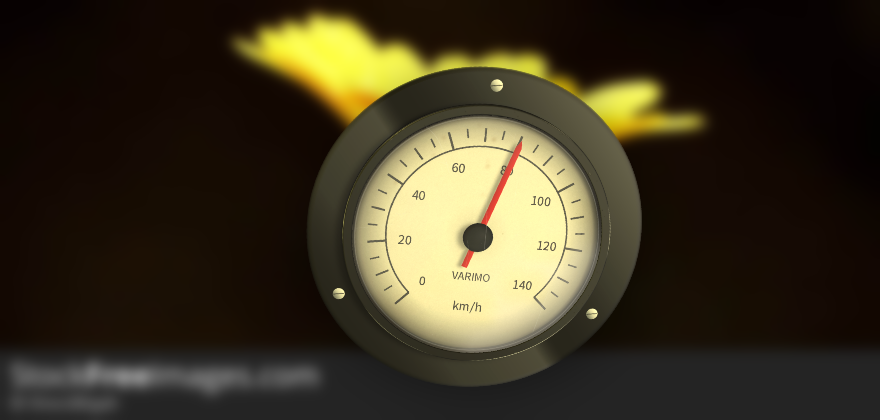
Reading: 80km/h
